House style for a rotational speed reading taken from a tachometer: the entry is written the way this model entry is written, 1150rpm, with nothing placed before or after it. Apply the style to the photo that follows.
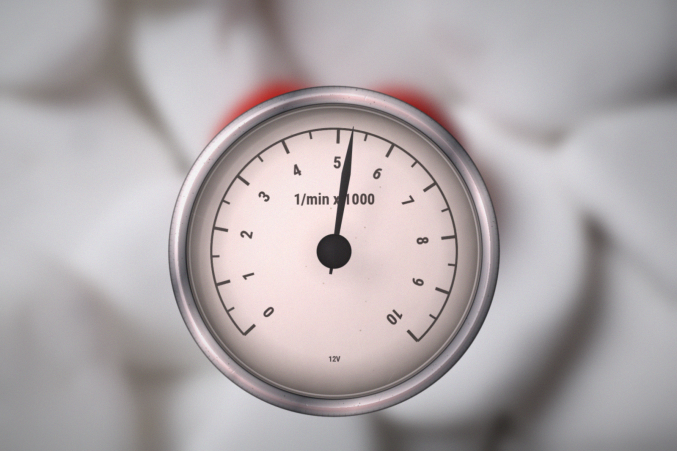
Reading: 5250rpm
